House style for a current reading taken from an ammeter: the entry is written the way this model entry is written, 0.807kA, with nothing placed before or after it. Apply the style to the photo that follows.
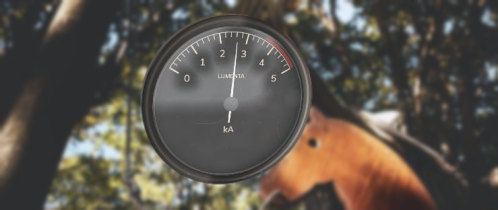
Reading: 2.6kA
